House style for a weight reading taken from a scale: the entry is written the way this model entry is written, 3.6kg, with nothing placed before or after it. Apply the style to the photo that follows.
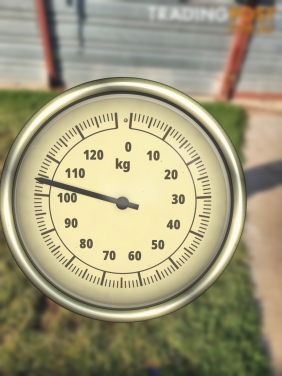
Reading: 104kg
